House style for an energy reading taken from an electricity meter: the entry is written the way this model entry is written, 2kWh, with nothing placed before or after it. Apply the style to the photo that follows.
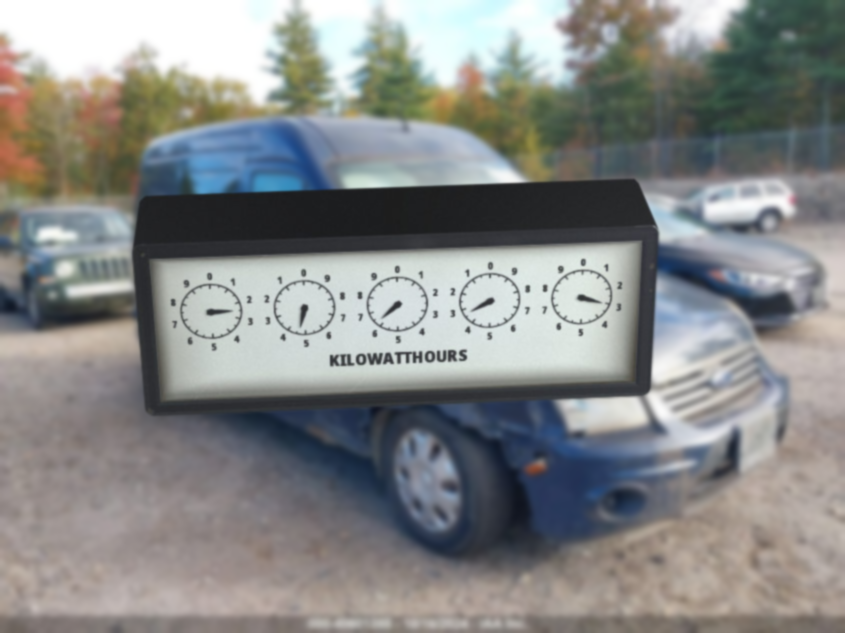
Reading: 24633kWh
